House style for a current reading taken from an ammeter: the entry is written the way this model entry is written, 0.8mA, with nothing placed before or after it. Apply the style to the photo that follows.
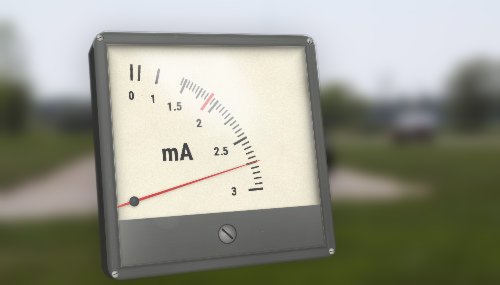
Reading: 2.75mA
